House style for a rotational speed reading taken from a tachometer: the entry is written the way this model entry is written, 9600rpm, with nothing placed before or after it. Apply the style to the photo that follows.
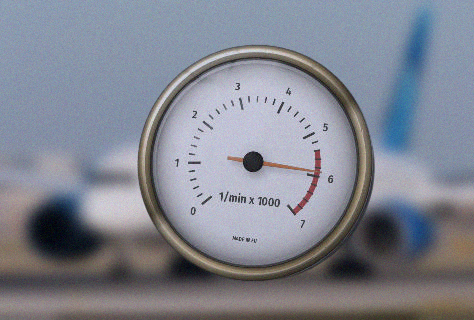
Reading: 5900rpm
